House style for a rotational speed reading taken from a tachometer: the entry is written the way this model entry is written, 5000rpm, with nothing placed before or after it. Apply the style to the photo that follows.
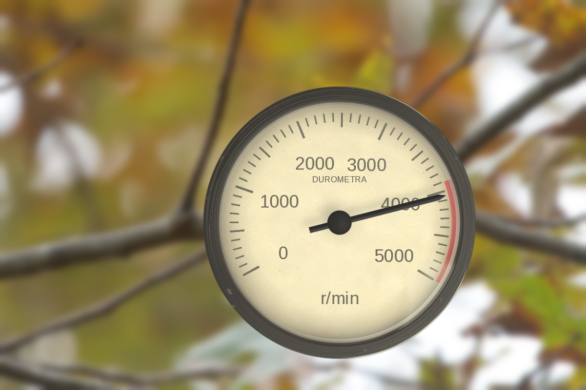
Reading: 4050rpm
